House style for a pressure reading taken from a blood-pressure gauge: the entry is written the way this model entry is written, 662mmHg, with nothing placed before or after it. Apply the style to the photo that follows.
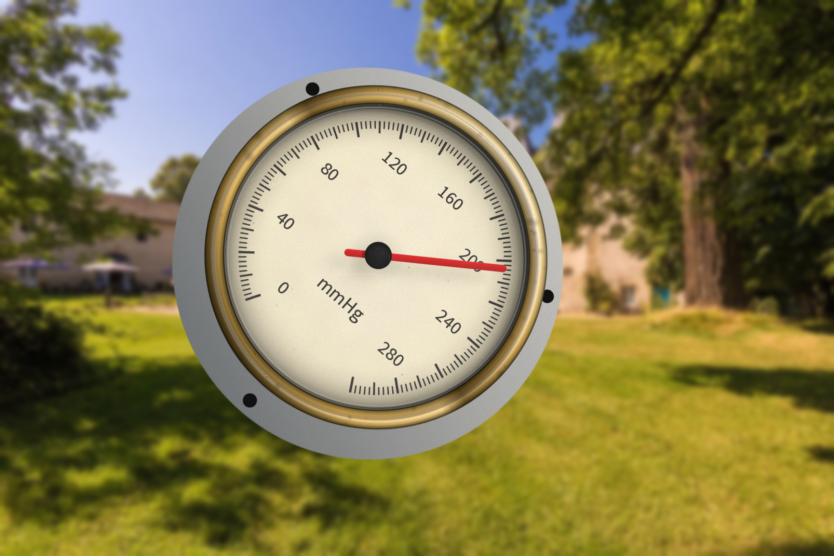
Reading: 204mmHg
